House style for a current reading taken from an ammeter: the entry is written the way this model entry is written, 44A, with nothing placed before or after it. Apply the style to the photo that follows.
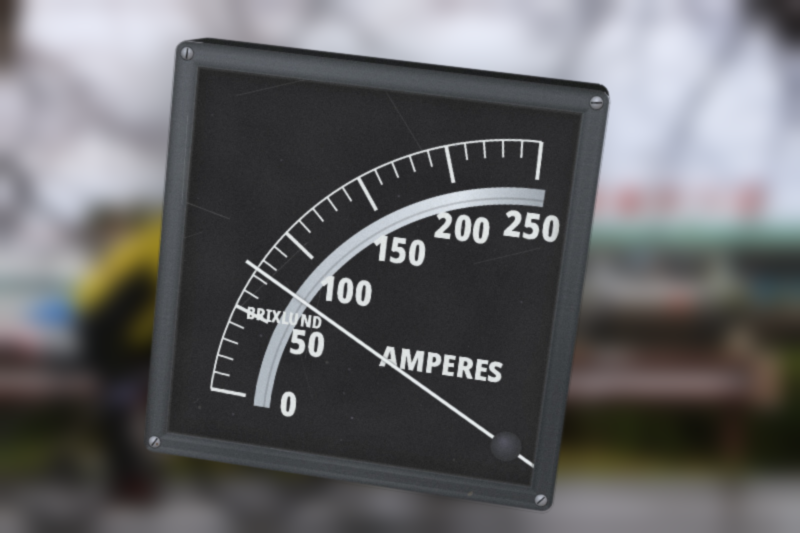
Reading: 75A
